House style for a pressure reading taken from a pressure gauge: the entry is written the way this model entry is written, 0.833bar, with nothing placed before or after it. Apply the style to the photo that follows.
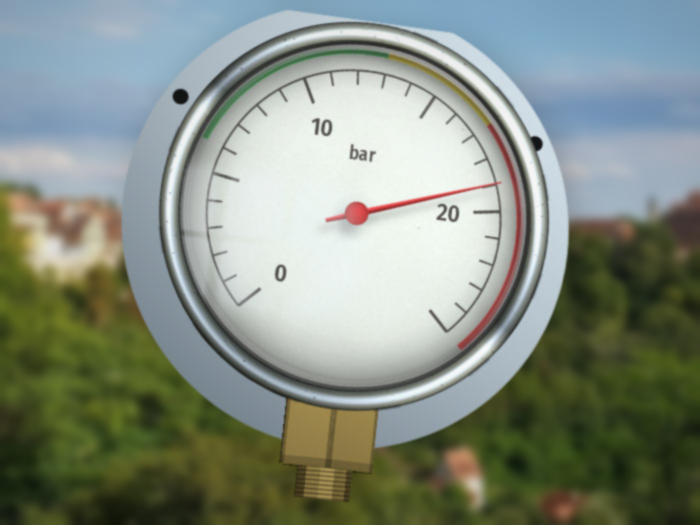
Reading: 19bar
